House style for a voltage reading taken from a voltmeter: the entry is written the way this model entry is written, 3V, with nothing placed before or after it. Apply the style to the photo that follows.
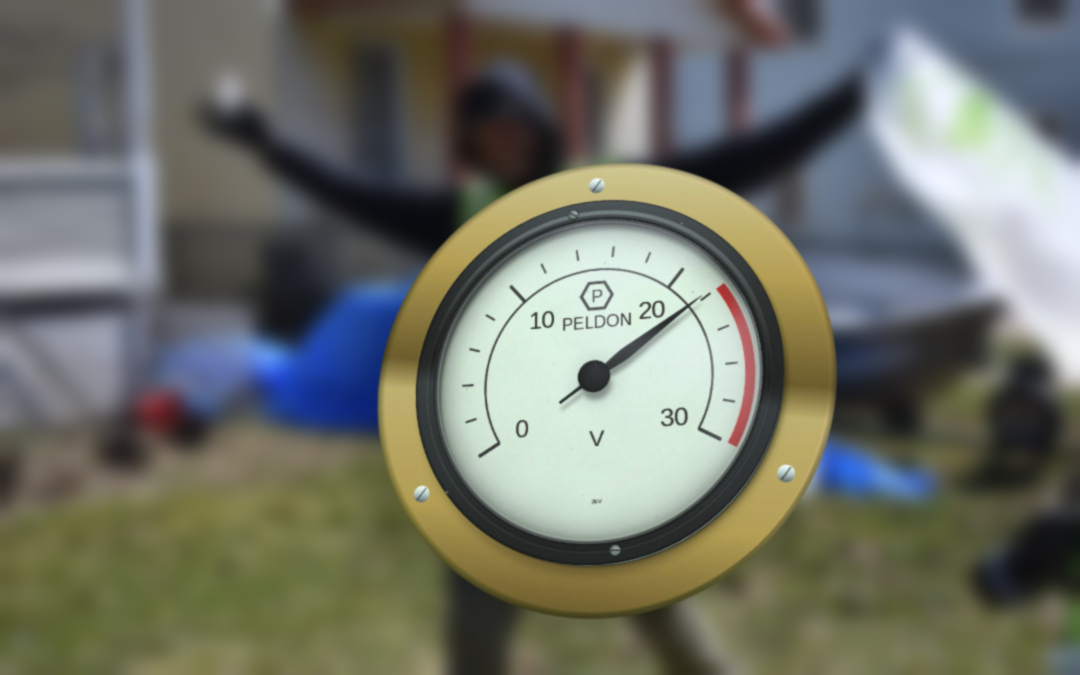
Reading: 22V
